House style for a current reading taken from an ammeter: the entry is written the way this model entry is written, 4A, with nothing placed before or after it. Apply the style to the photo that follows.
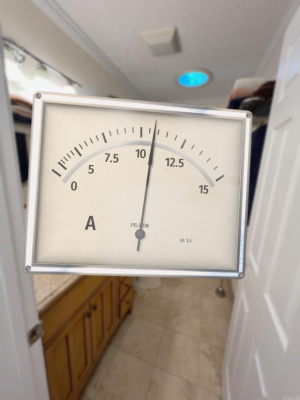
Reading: 10.75A
